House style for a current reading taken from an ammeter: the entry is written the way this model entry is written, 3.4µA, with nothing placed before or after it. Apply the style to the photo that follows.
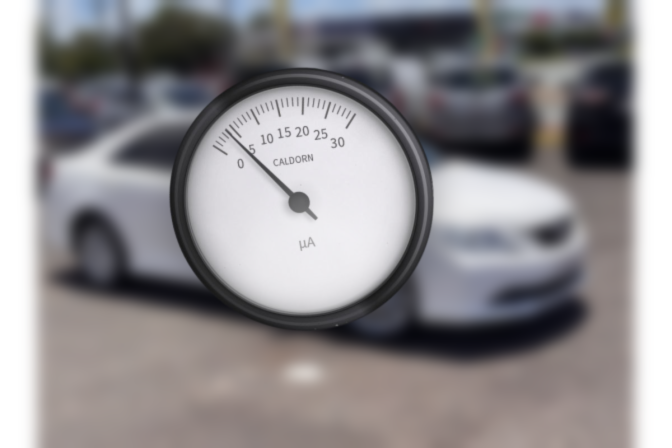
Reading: 4µA
